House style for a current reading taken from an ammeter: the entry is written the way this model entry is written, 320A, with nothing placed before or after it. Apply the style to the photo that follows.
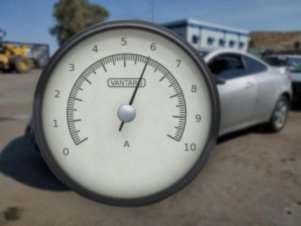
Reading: 6A
